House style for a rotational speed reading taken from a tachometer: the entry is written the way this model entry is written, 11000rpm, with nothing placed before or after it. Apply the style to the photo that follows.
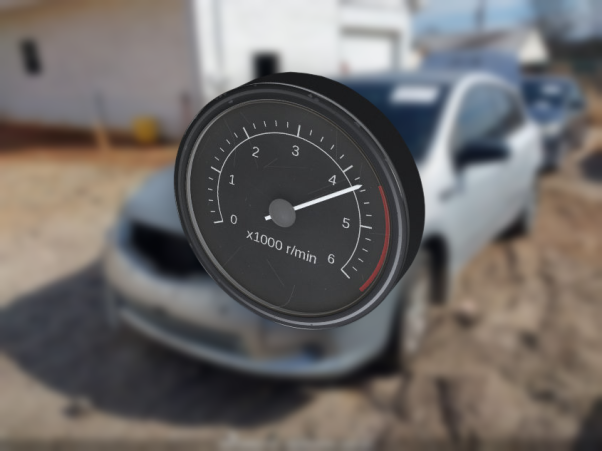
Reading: 4300rpm
